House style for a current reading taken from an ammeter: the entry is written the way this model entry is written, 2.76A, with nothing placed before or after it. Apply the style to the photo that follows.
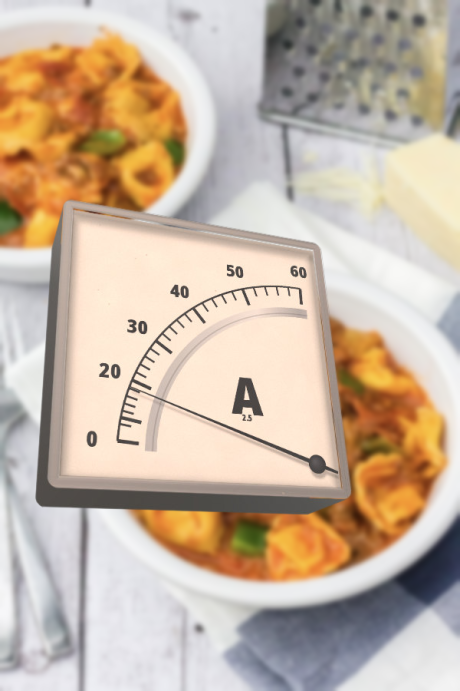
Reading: 18A
